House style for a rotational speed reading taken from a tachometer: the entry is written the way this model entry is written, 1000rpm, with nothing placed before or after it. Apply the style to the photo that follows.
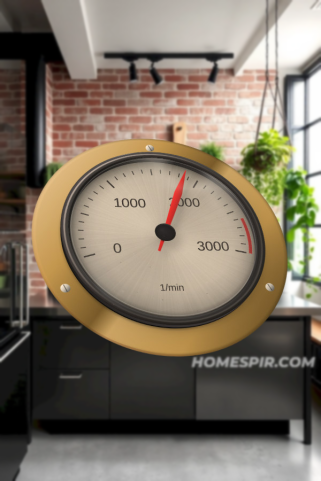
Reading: 1850rpm
